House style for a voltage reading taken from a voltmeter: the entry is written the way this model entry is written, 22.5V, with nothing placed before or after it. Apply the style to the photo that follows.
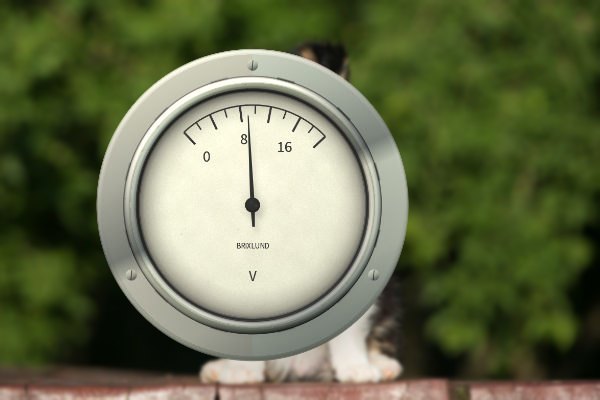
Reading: 9V
